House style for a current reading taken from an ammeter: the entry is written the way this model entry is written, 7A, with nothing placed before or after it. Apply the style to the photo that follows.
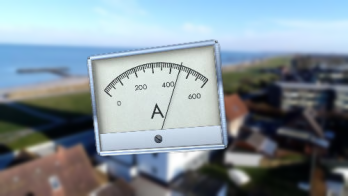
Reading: 450A
